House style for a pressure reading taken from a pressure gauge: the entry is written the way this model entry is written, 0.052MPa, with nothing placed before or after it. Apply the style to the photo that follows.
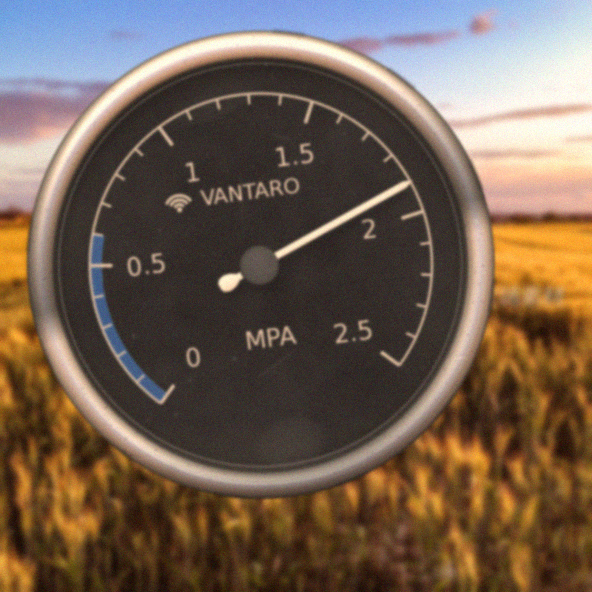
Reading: 1.9MPa
